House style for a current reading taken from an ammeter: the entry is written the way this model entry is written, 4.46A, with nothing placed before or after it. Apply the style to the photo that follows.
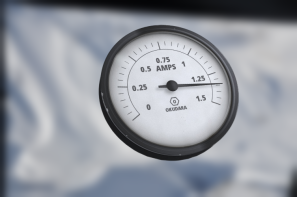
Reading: 1.35A
